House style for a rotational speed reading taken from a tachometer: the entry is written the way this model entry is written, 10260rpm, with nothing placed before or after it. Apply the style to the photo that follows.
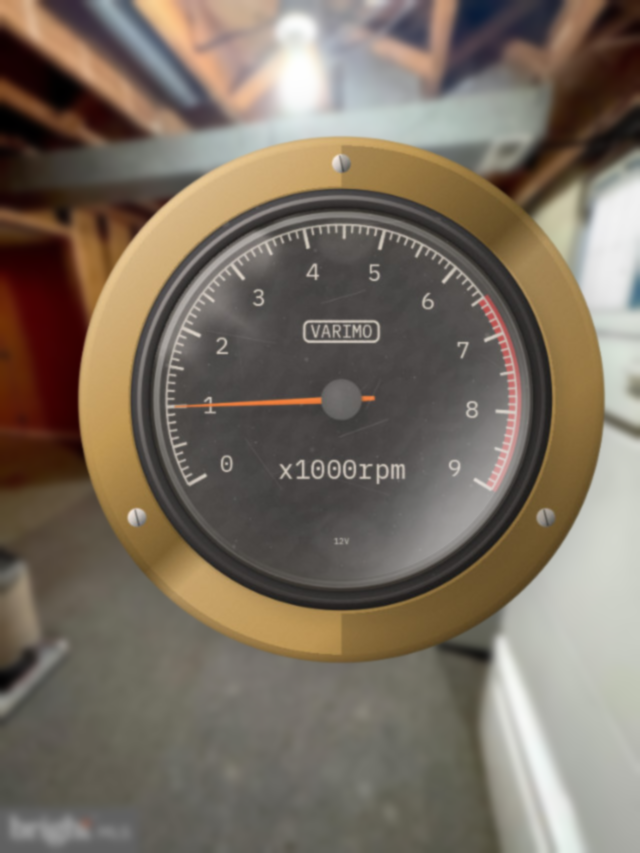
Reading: 1000rpm
